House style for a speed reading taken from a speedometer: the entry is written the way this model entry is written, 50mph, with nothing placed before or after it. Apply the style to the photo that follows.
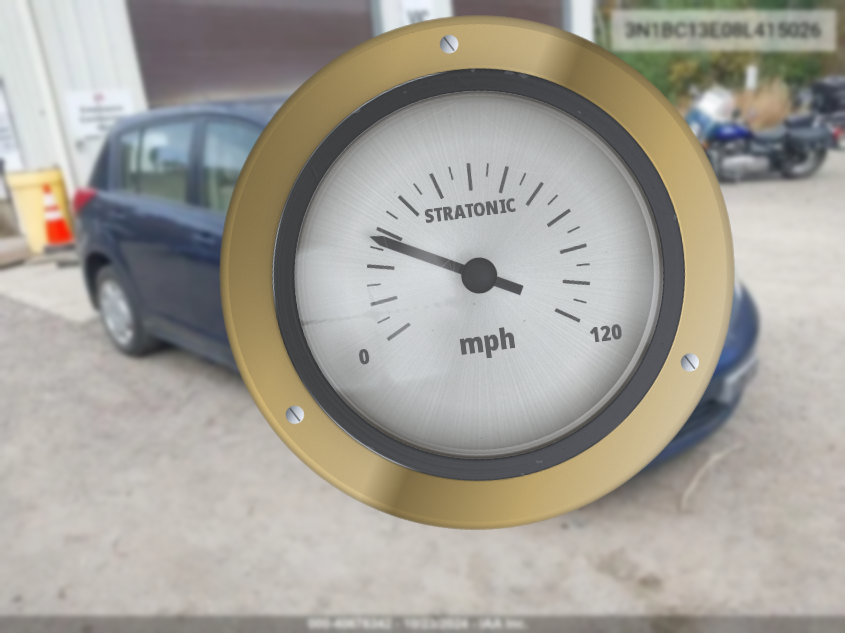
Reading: 27.5mph
